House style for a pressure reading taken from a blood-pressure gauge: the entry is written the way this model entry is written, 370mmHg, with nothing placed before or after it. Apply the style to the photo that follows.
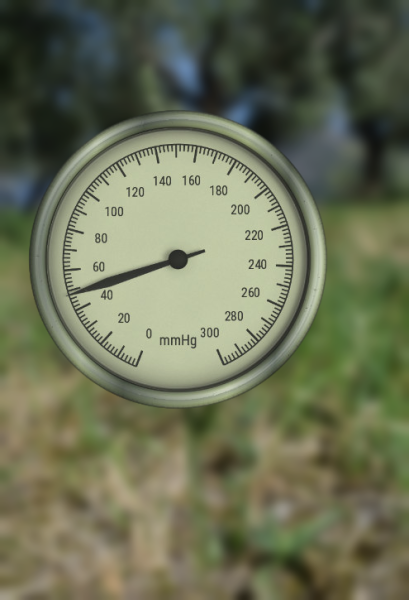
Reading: 48mmHg
